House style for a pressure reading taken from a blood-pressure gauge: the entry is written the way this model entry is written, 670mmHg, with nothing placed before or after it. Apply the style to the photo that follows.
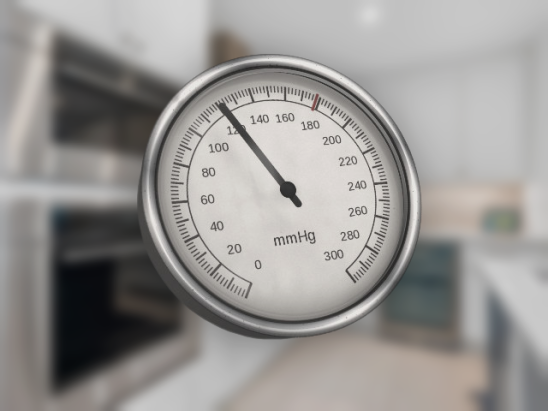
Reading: 120mmHg
